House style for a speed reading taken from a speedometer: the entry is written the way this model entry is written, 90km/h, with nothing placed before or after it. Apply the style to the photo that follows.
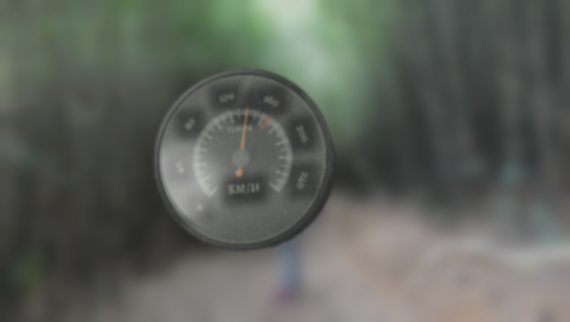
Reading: 140km/h
